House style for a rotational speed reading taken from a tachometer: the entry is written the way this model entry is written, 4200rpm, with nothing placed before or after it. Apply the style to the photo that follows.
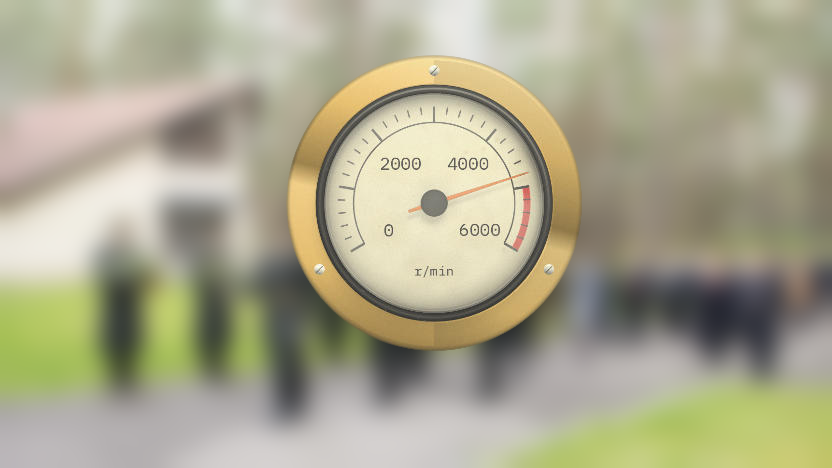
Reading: 4800rpm
